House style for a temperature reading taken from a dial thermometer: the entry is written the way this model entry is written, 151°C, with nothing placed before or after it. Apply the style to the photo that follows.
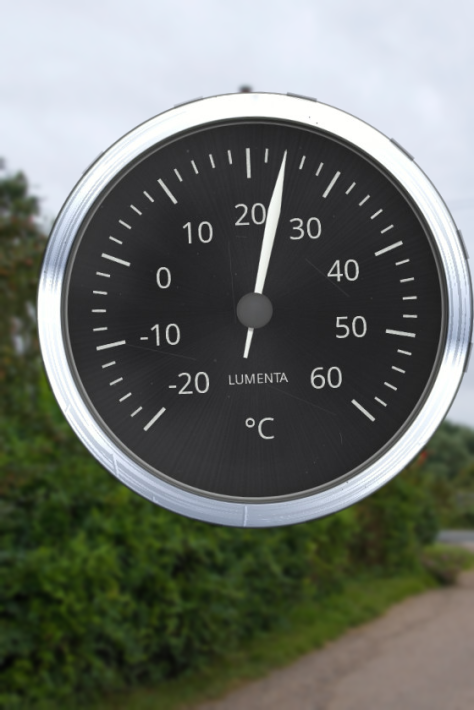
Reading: 24°C
